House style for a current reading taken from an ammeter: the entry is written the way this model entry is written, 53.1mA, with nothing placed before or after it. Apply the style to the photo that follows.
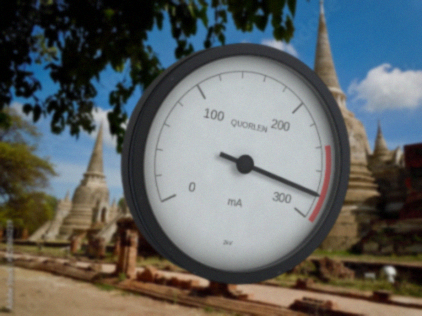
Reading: 280mA
